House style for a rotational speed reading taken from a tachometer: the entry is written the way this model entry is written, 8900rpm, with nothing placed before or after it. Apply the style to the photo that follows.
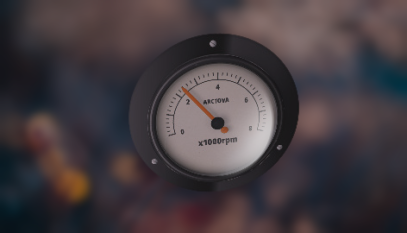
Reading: 2400rpm
